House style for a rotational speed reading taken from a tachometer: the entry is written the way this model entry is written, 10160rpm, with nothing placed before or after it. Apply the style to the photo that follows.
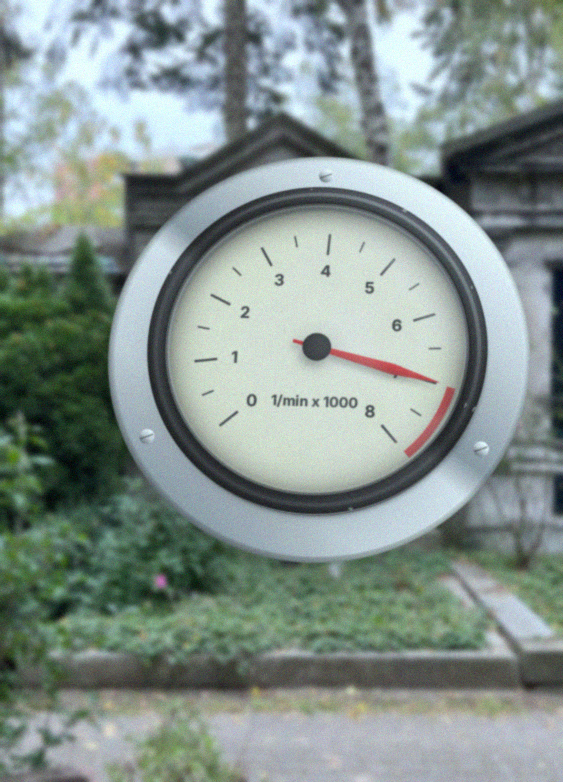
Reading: 7000rpm
